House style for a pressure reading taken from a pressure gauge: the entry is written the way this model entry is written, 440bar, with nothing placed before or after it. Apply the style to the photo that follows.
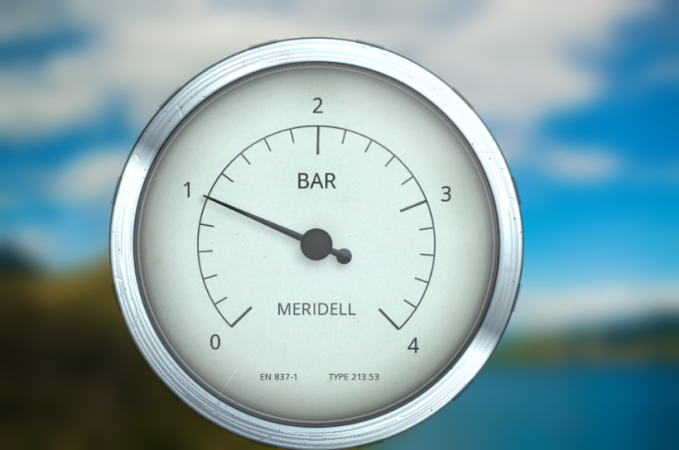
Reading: 1bar
